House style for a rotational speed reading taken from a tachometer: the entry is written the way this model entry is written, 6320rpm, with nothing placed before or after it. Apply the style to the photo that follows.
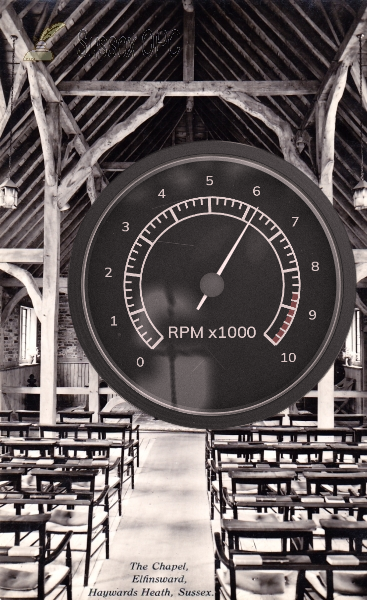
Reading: 6200rpm
